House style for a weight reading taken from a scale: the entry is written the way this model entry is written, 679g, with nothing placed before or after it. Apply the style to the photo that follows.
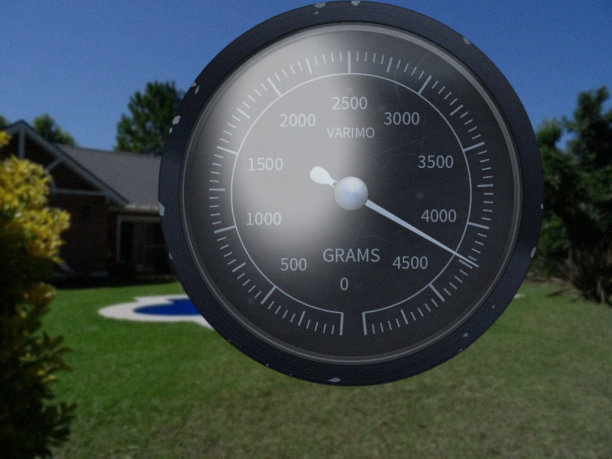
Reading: 4225g
